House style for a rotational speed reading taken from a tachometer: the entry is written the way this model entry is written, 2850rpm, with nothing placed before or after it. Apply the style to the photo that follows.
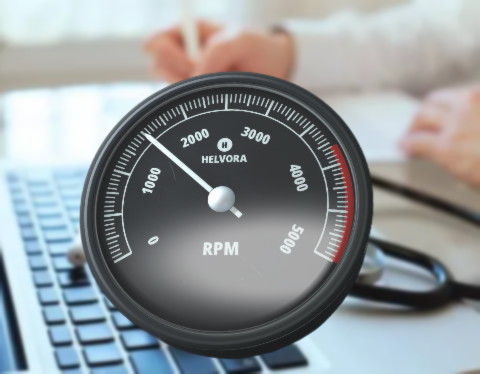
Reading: 1500rpm
